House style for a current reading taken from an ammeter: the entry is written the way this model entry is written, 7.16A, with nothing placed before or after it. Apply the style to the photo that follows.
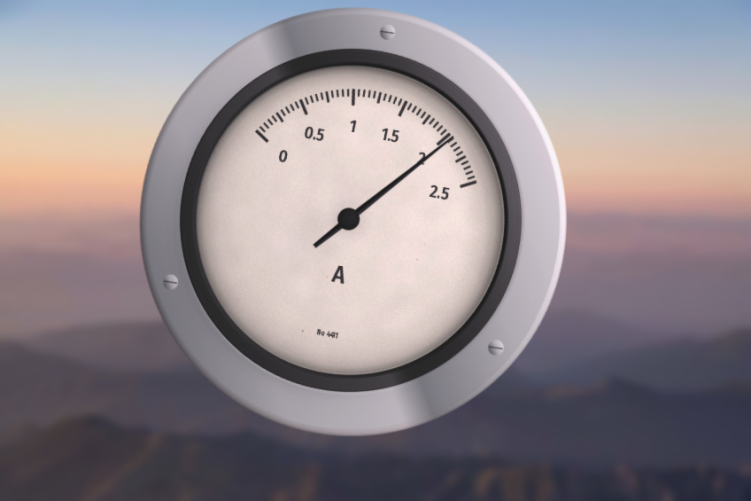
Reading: 2.05A
